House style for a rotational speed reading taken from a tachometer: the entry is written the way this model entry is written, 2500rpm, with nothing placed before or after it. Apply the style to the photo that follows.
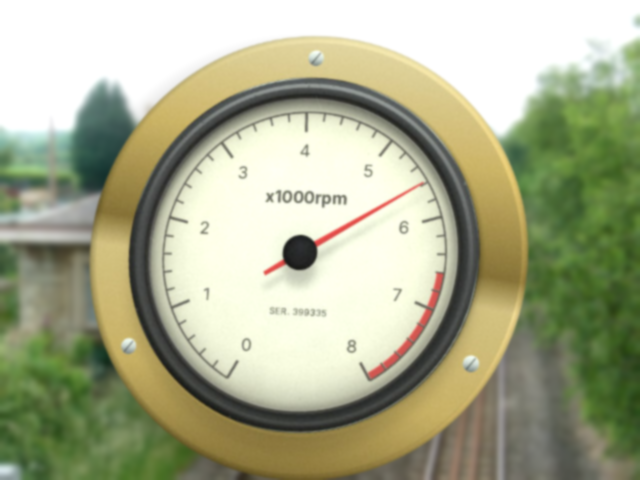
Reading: 5600rpm
